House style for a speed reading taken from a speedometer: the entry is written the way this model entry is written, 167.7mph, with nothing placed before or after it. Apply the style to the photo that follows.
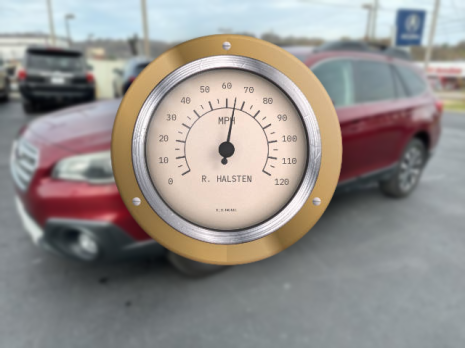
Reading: 65mph
